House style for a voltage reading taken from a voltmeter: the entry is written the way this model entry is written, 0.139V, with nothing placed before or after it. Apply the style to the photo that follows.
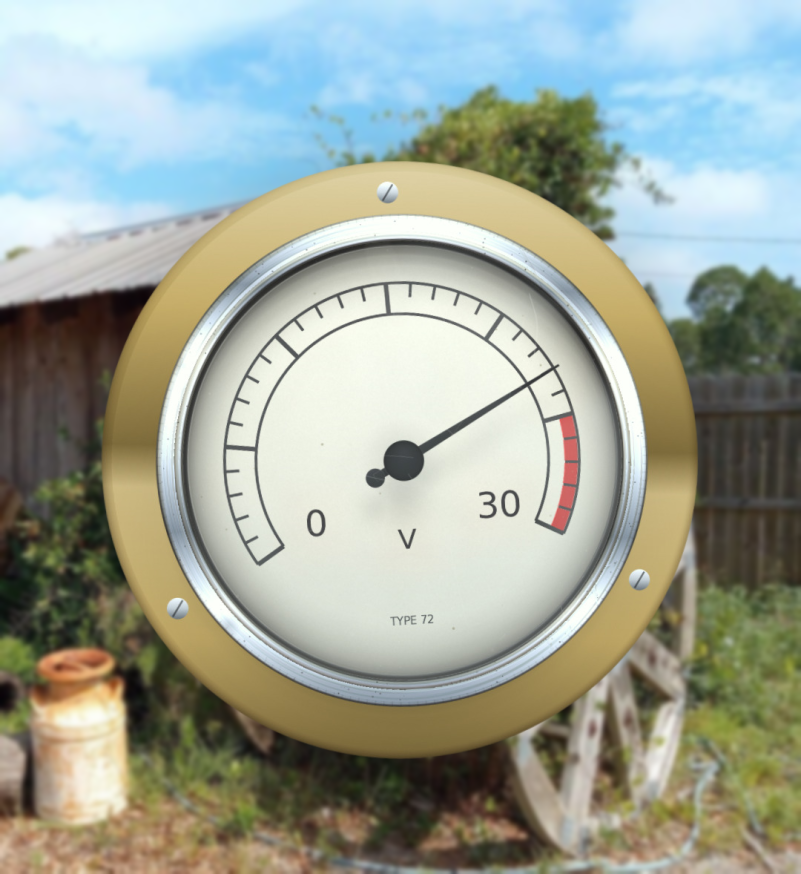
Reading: 23V
